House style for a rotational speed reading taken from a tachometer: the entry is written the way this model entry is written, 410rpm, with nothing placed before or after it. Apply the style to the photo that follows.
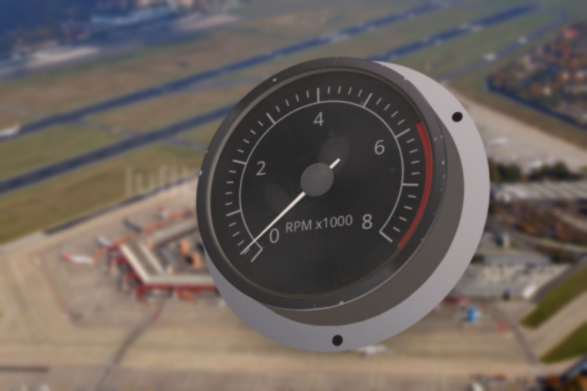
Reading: 200rpm
